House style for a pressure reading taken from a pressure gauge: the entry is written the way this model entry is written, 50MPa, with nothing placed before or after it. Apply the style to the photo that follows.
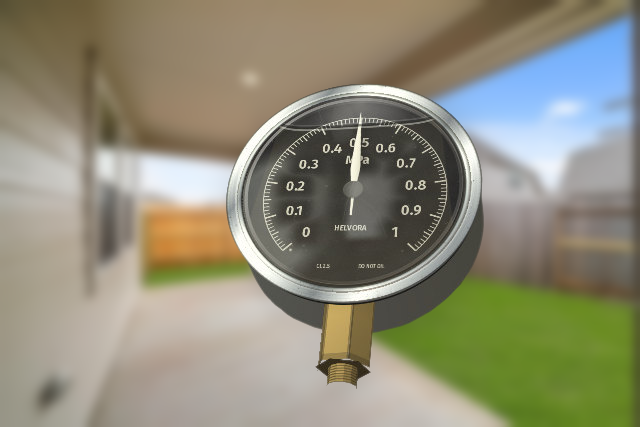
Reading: 0.5MPa
